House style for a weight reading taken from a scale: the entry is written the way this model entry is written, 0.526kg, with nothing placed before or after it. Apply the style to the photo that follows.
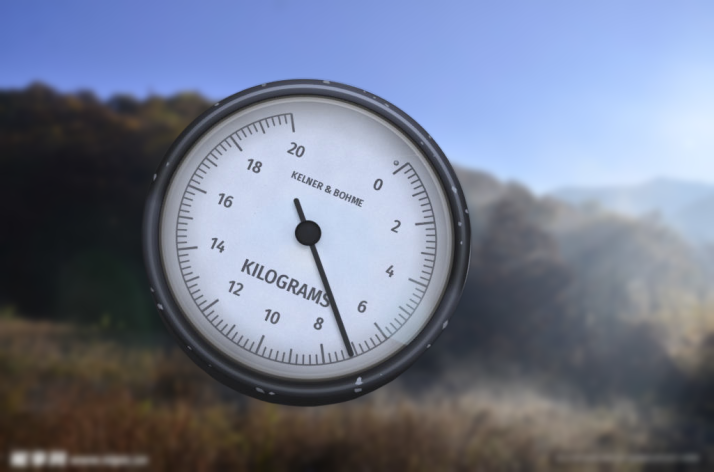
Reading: 7.2kg
